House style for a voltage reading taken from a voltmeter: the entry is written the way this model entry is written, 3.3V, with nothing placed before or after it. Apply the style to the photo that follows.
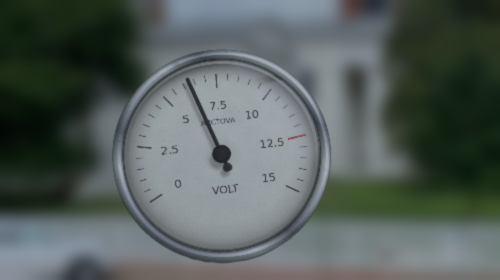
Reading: 6.25V
